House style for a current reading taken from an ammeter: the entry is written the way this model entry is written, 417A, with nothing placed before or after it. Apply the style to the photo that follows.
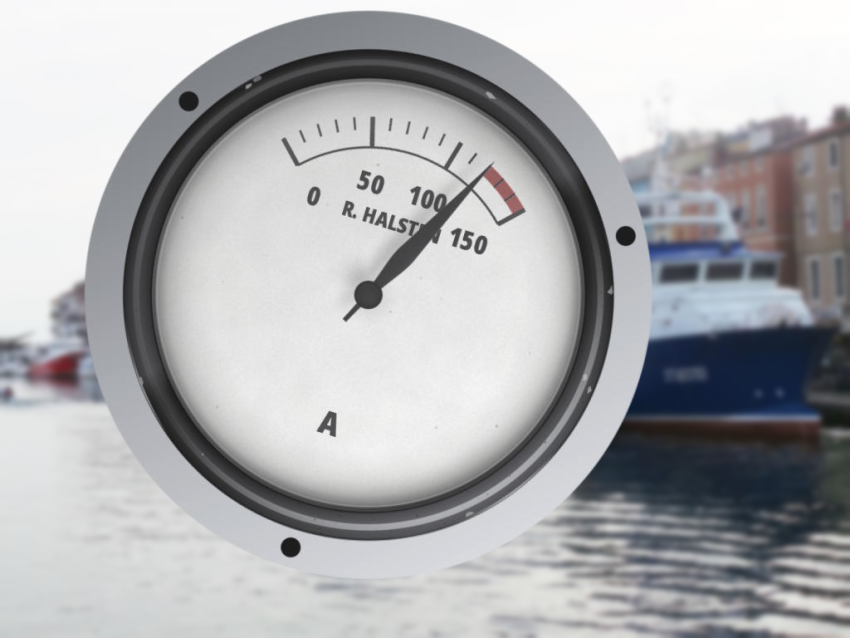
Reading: 120A
